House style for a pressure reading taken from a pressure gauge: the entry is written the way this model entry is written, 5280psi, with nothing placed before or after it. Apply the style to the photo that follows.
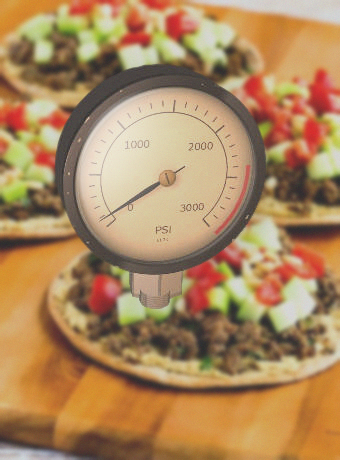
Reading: 100psi
